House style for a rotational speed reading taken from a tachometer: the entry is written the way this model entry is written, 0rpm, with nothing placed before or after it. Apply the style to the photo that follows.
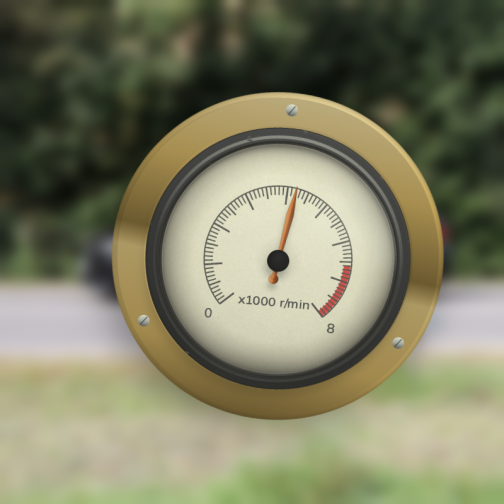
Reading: 4200rpm
